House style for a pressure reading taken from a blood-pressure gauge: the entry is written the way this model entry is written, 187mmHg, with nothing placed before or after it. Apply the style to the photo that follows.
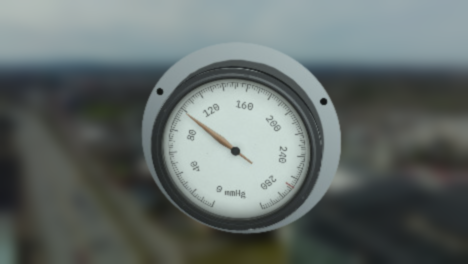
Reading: 100mmHg
